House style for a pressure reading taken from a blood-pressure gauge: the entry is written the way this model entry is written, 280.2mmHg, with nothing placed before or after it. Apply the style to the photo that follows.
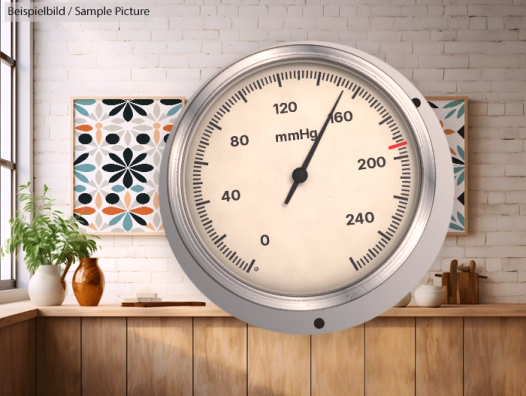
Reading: 154mmHg
